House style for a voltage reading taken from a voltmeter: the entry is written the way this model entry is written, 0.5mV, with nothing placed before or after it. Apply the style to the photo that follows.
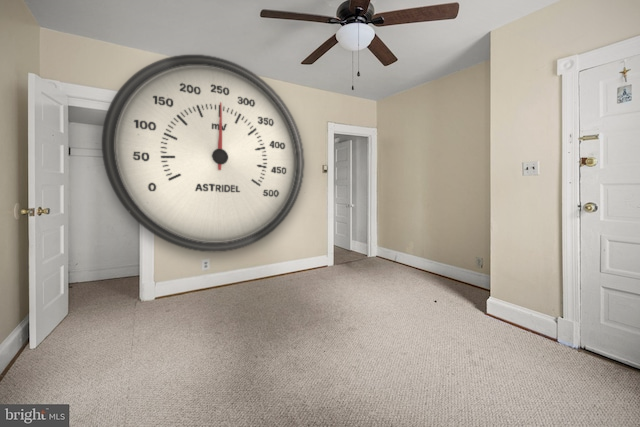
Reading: 250mV
